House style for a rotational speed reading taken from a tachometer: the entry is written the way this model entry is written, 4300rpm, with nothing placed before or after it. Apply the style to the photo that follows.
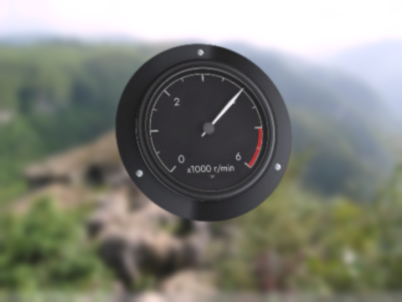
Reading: 4000rpm
